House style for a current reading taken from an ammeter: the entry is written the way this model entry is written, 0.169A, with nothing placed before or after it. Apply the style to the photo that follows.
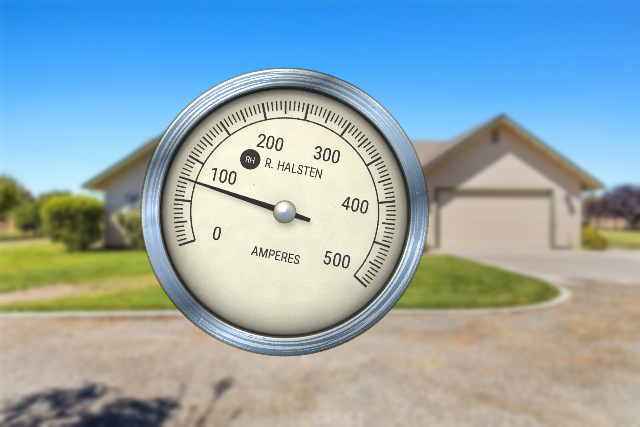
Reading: 75A
